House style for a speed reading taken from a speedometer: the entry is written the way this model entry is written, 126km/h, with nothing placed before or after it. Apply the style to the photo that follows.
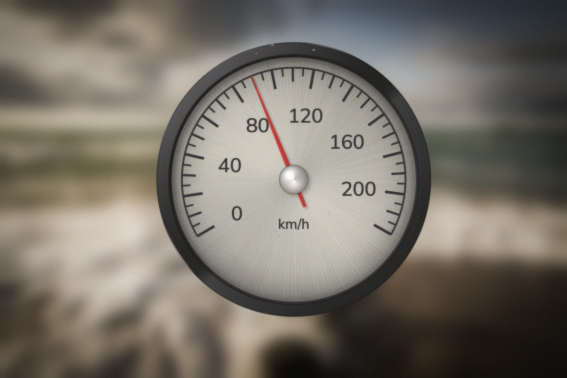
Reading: 90km/h
